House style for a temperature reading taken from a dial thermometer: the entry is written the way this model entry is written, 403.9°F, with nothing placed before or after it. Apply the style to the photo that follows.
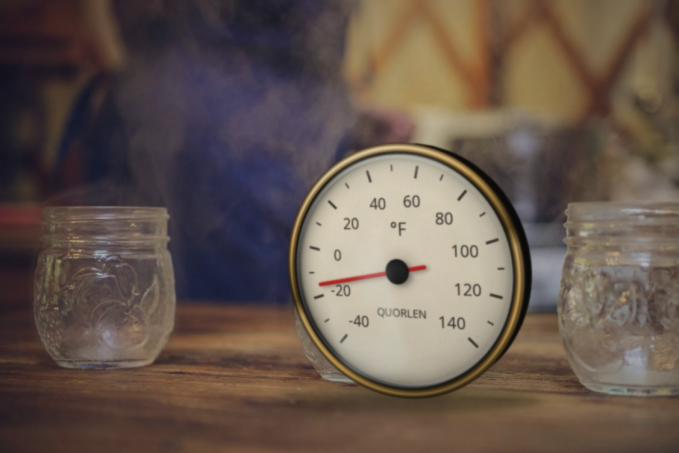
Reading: -15°F
